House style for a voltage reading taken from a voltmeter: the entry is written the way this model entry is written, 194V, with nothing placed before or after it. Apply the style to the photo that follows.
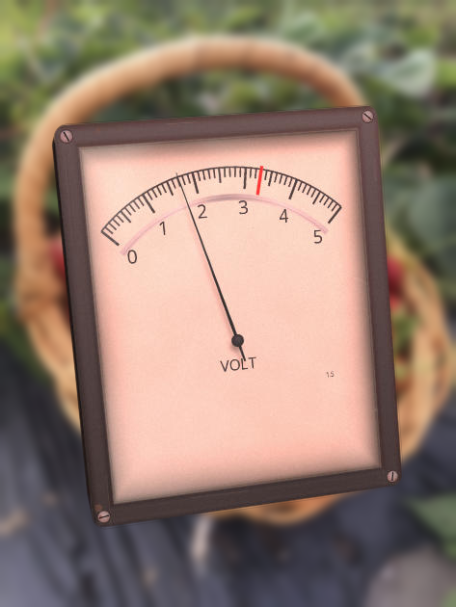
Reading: 1.7V
